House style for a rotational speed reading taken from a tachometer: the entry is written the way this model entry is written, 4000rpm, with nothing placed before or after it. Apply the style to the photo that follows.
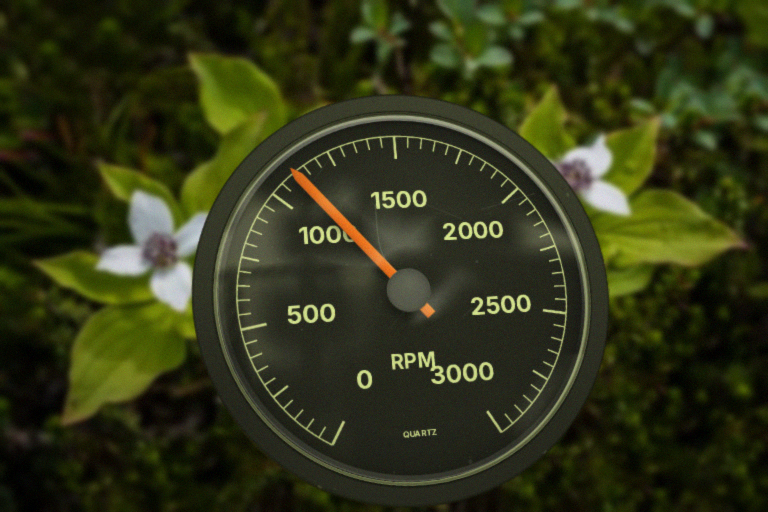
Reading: 1100rpm
